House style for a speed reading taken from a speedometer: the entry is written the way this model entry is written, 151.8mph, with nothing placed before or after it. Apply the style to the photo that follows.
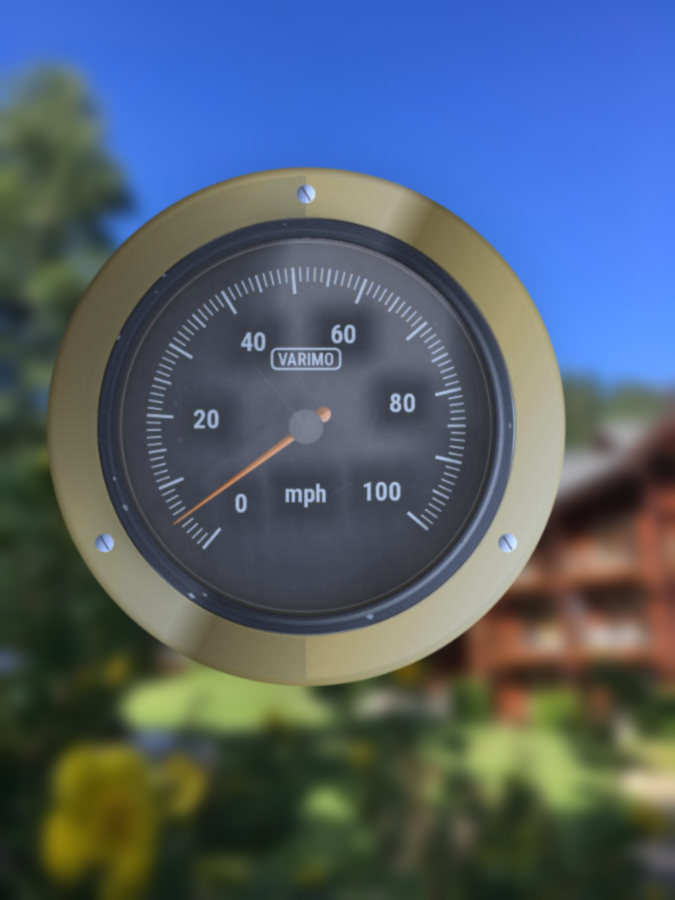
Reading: 5mph
